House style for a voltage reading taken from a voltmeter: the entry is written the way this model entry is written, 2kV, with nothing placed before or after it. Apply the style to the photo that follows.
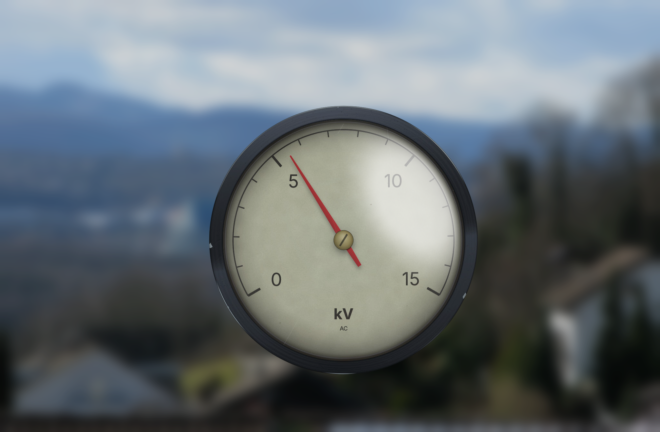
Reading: 5.5kV
